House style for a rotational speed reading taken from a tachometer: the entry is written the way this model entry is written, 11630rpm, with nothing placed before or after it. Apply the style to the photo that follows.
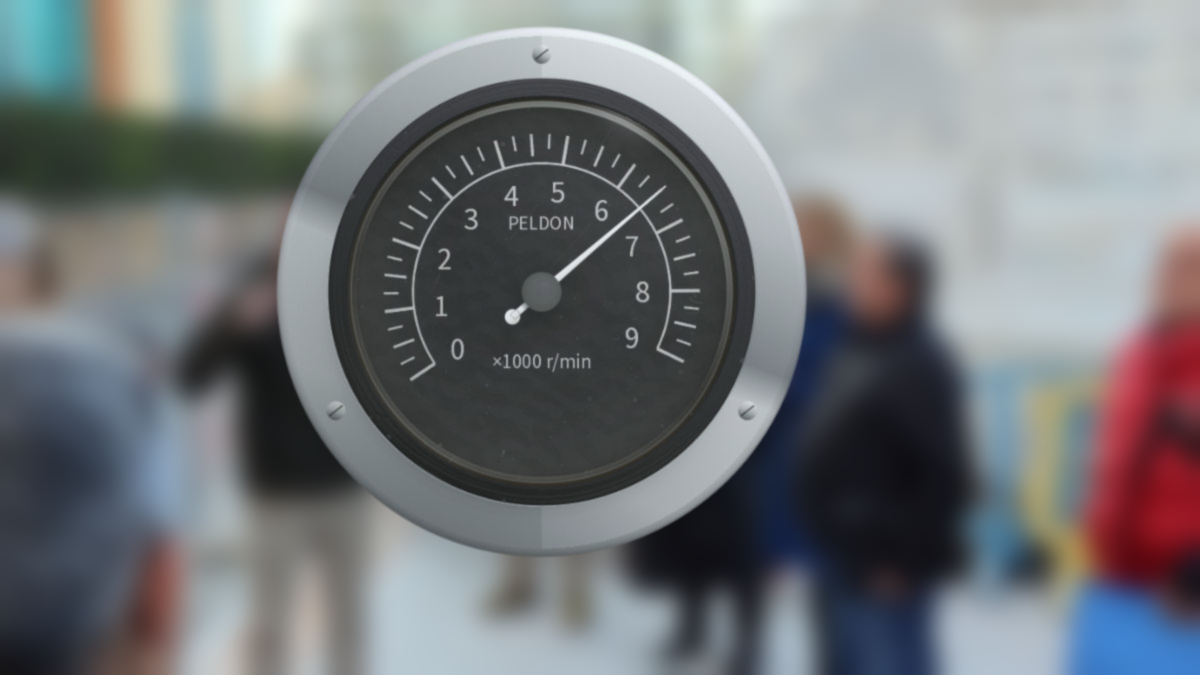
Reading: 6500rpm
